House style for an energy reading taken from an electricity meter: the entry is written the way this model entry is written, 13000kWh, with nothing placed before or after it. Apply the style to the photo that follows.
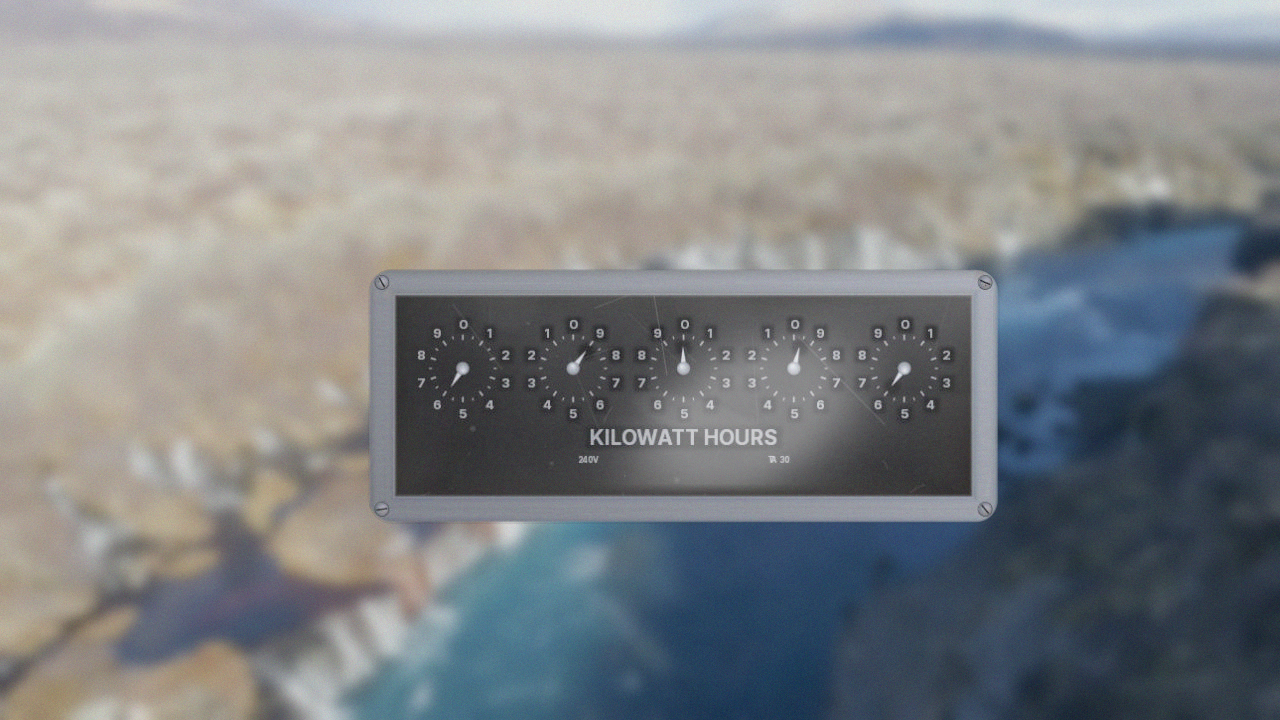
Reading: 58996kWh
